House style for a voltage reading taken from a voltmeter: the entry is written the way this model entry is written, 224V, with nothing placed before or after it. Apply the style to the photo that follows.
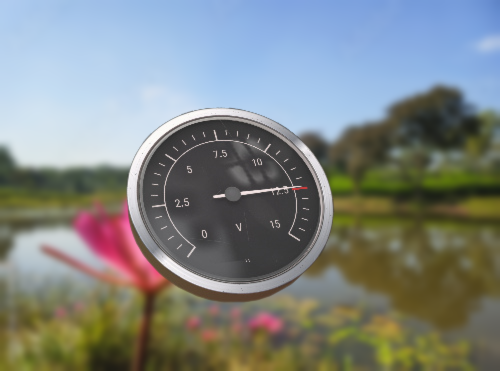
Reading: 12.5V
